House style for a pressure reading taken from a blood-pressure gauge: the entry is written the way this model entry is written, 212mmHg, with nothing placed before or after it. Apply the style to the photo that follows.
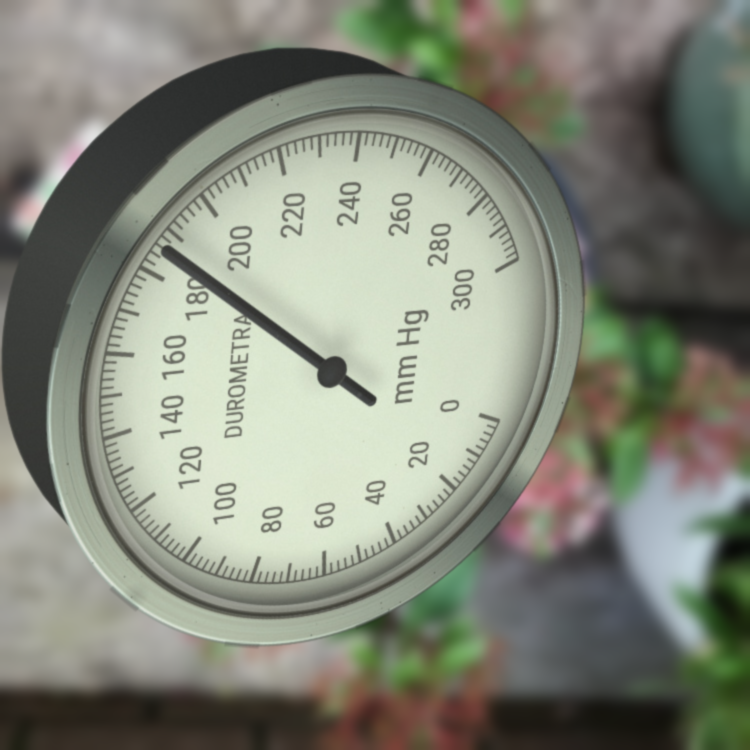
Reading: 186mmHg
